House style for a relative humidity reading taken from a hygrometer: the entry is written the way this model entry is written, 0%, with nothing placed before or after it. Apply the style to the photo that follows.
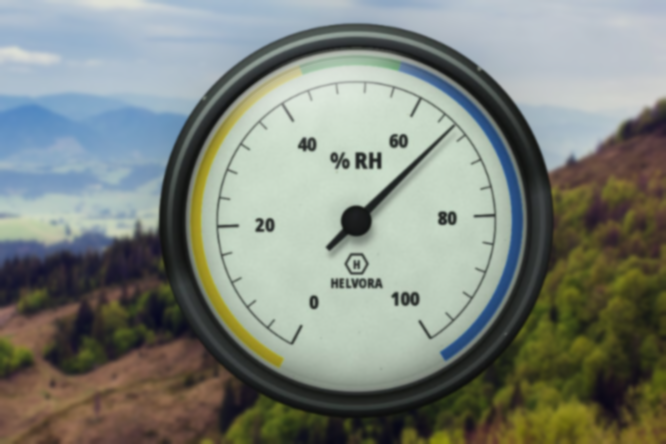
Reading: 66%
